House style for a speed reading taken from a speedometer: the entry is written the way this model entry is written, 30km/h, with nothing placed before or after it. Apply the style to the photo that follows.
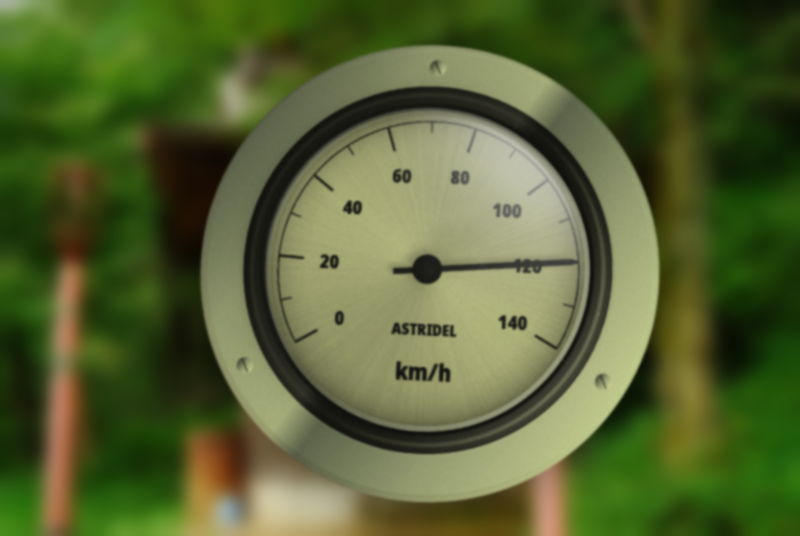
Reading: 120km/h
